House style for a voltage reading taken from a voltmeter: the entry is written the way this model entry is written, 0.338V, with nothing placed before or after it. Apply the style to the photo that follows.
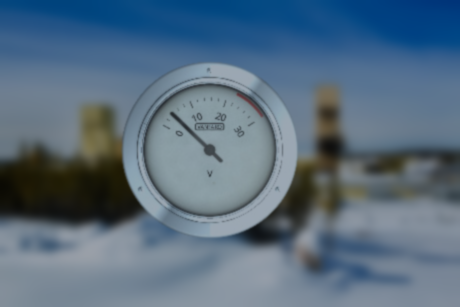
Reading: 4V
